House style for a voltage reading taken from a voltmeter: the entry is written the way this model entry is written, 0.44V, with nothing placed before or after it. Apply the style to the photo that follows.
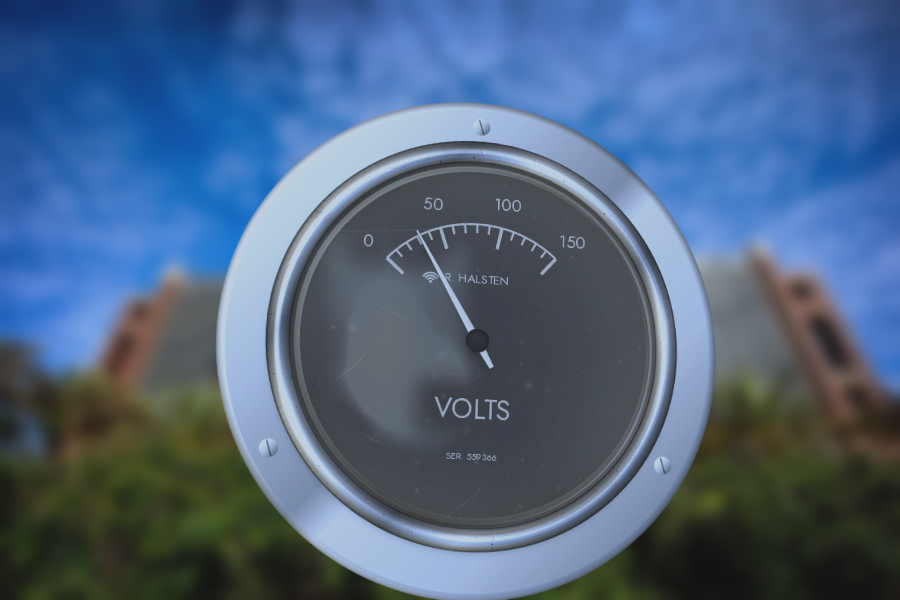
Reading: 30V
